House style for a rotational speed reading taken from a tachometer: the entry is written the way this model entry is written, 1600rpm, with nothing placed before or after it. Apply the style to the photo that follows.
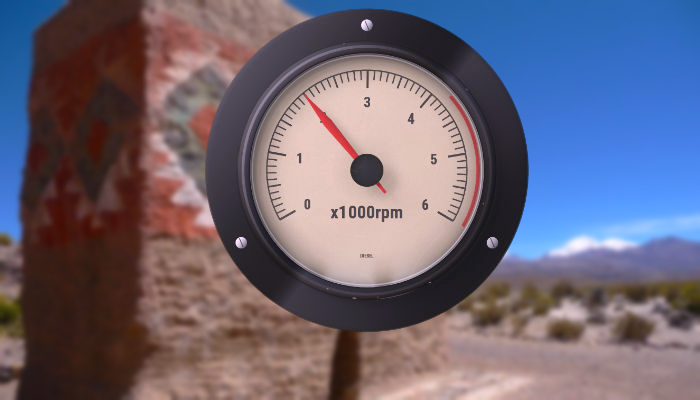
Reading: 2000rpm
